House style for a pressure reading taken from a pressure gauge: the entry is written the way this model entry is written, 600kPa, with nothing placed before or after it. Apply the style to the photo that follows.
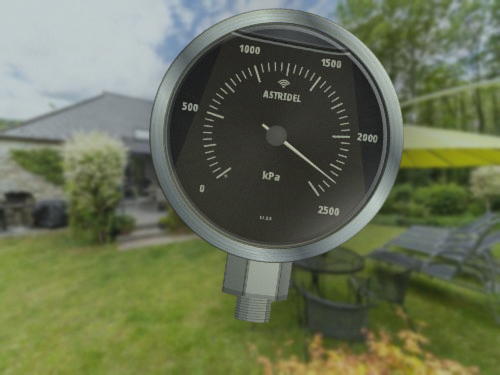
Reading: 2350kPa
